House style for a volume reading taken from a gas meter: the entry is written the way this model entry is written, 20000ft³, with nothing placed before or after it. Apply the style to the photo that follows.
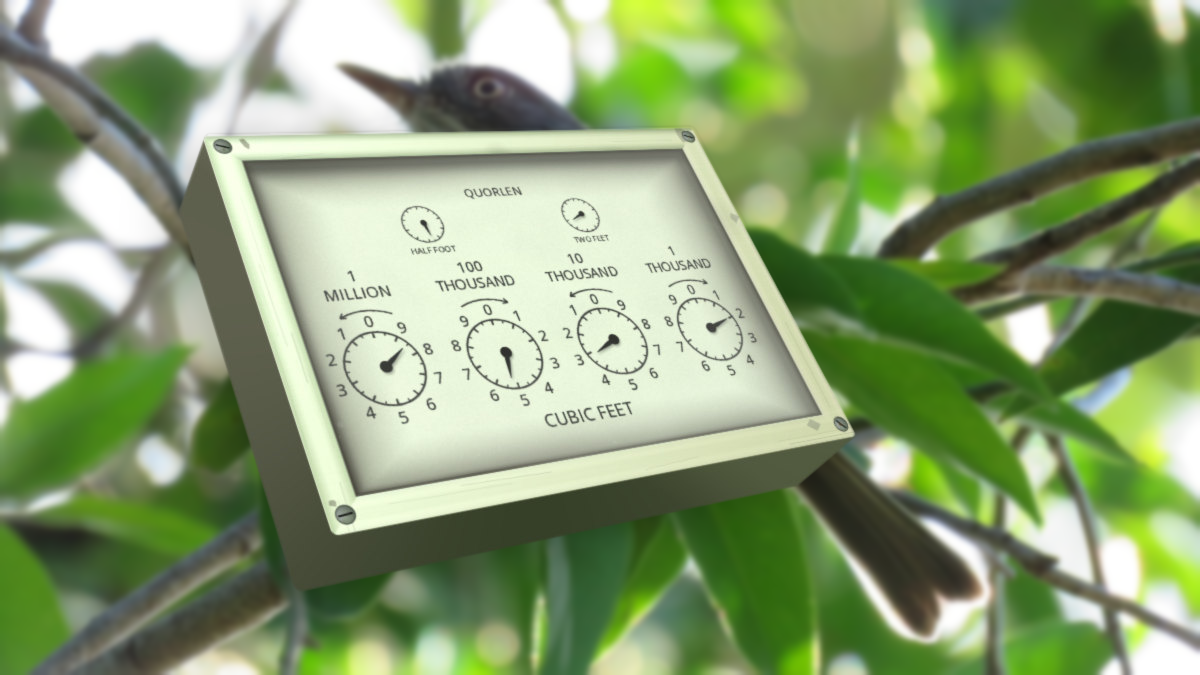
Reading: 853200ft³
